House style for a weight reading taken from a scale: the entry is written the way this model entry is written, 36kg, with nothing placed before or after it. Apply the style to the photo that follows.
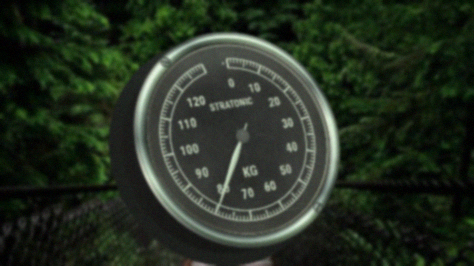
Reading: 80kg
